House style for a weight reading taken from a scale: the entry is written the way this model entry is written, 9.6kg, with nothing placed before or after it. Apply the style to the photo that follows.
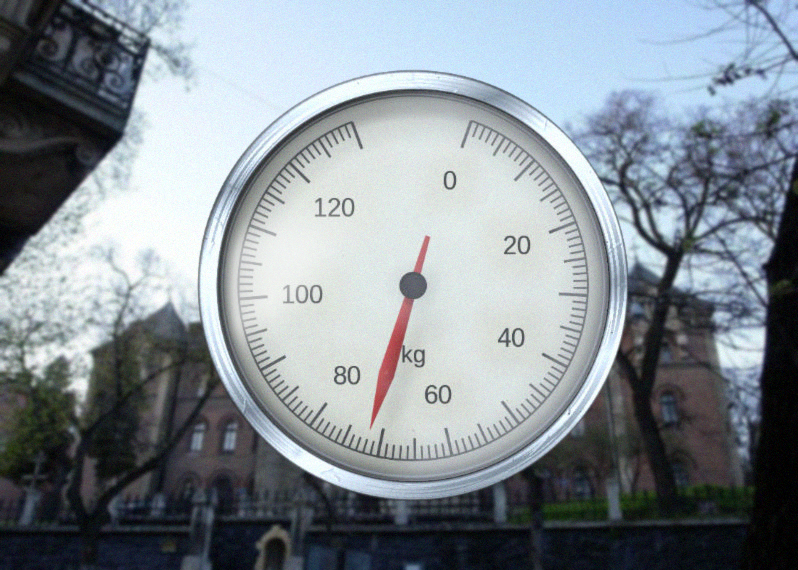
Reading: 72kg
